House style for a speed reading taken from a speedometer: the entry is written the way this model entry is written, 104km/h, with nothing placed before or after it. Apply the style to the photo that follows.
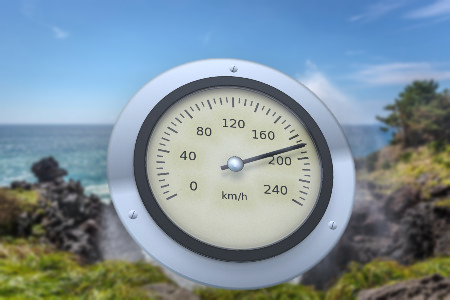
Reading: 190km/h
